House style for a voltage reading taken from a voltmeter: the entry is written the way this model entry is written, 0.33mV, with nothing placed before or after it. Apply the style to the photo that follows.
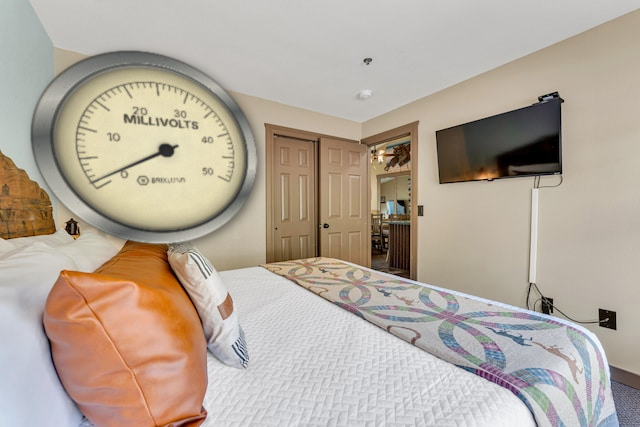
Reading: 1mV
